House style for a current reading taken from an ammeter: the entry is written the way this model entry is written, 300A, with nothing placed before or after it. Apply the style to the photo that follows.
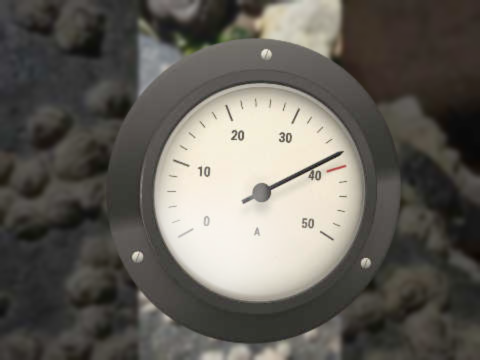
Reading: 38A
